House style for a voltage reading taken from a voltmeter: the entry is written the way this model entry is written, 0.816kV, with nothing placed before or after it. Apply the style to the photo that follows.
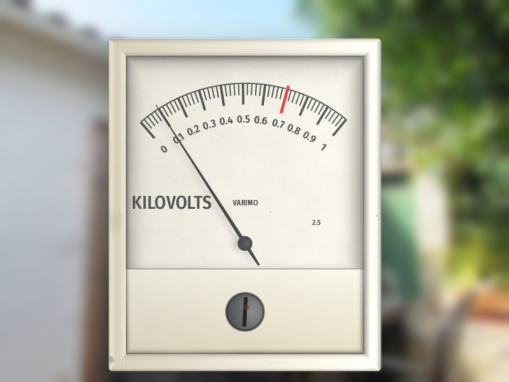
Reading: 0.1kV
